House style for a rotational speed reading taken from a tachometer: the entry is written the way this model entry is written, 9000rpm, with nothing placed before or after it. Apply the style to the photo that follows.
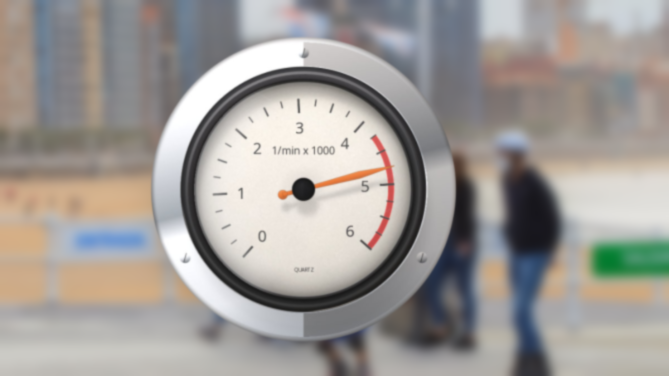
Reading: 4750rpm
